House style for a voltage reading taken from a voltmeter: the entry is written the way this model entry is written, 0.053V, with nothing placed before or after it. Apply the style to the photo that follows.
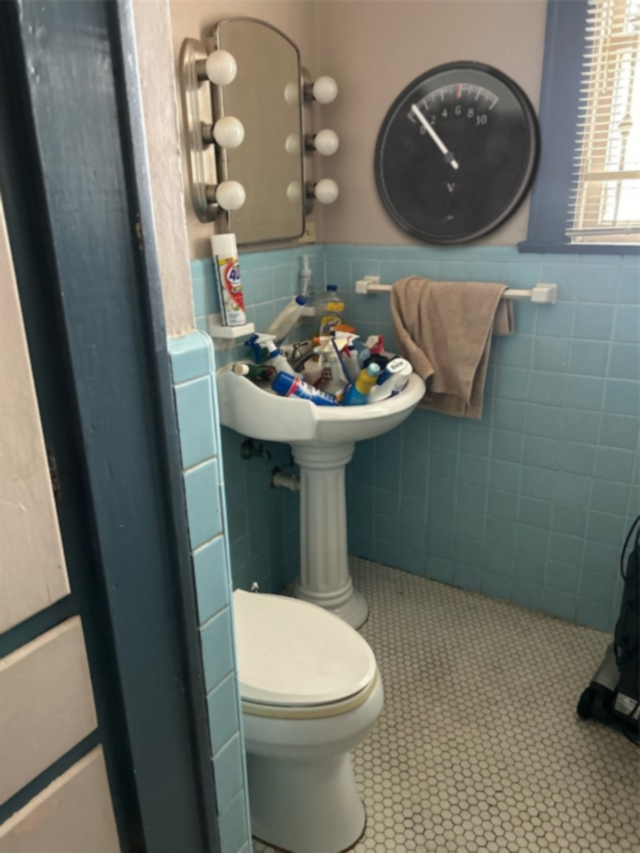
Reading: 1V
